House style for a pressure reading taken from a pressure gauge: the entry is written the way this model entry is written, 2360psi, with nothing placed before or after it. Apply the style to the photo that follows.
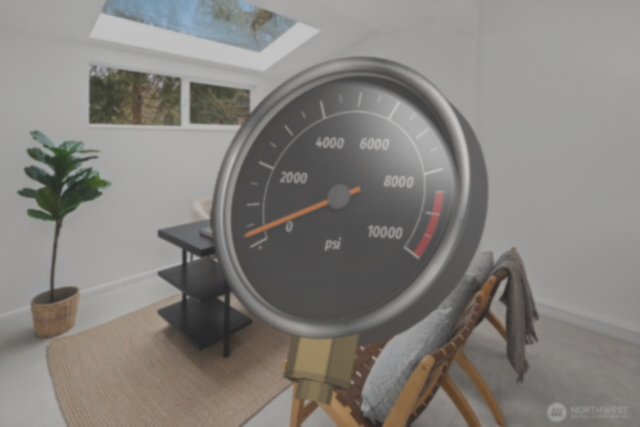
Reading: 250psi
